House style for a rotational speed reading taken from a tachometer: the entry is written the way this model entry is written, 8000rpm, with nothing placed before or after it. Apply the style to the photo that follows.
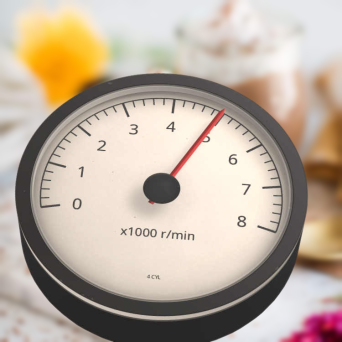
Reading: 5000rpm
